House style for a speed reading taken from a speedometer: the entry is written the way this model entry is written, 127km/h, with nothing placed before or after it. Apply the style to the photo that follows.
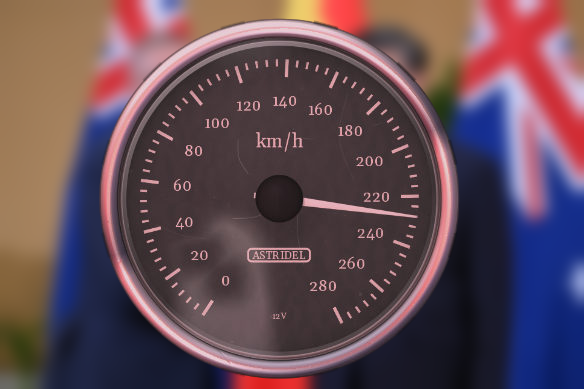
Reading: 228km/h
